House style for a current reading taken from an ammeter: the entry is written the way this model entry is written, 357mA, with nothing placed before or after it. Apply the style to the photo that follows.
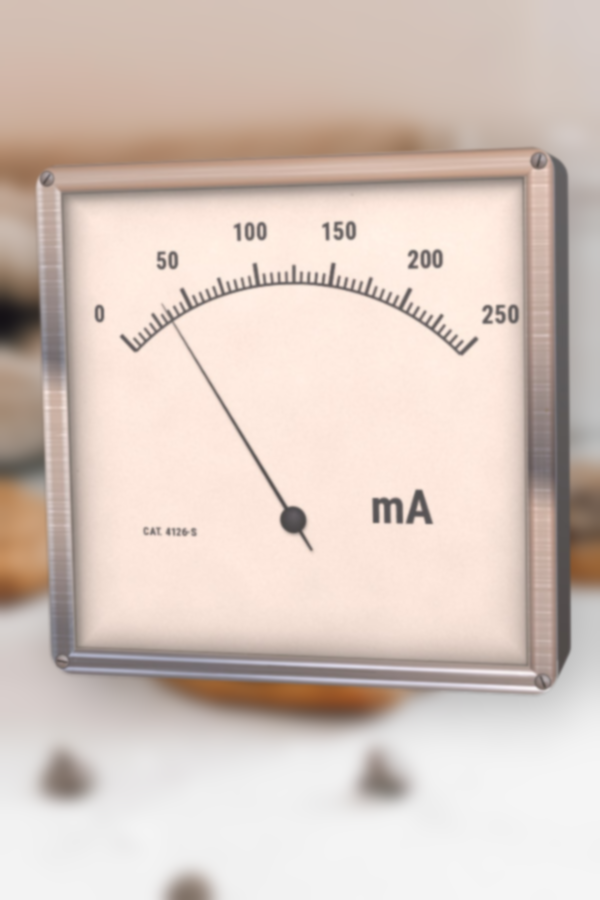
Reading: 35mA
